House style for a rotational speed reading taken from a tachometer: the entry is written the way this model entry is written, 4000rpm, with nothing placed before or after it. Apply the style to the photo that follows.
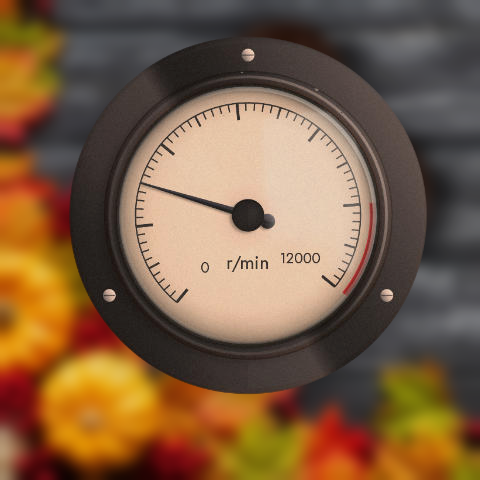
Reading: 3000rpm
